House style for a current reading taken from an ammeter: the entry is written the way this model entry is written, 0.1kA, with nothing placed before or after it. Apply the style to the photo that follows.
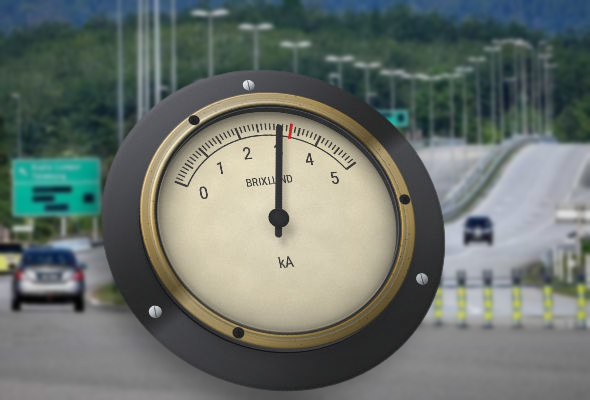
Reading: 3kA
